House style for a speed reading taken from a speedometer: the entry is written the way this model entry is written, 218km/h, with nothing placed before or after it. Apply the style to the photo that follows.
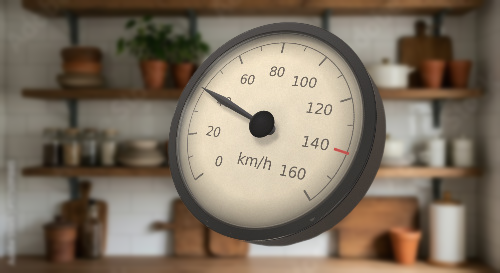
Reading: 40km/h
